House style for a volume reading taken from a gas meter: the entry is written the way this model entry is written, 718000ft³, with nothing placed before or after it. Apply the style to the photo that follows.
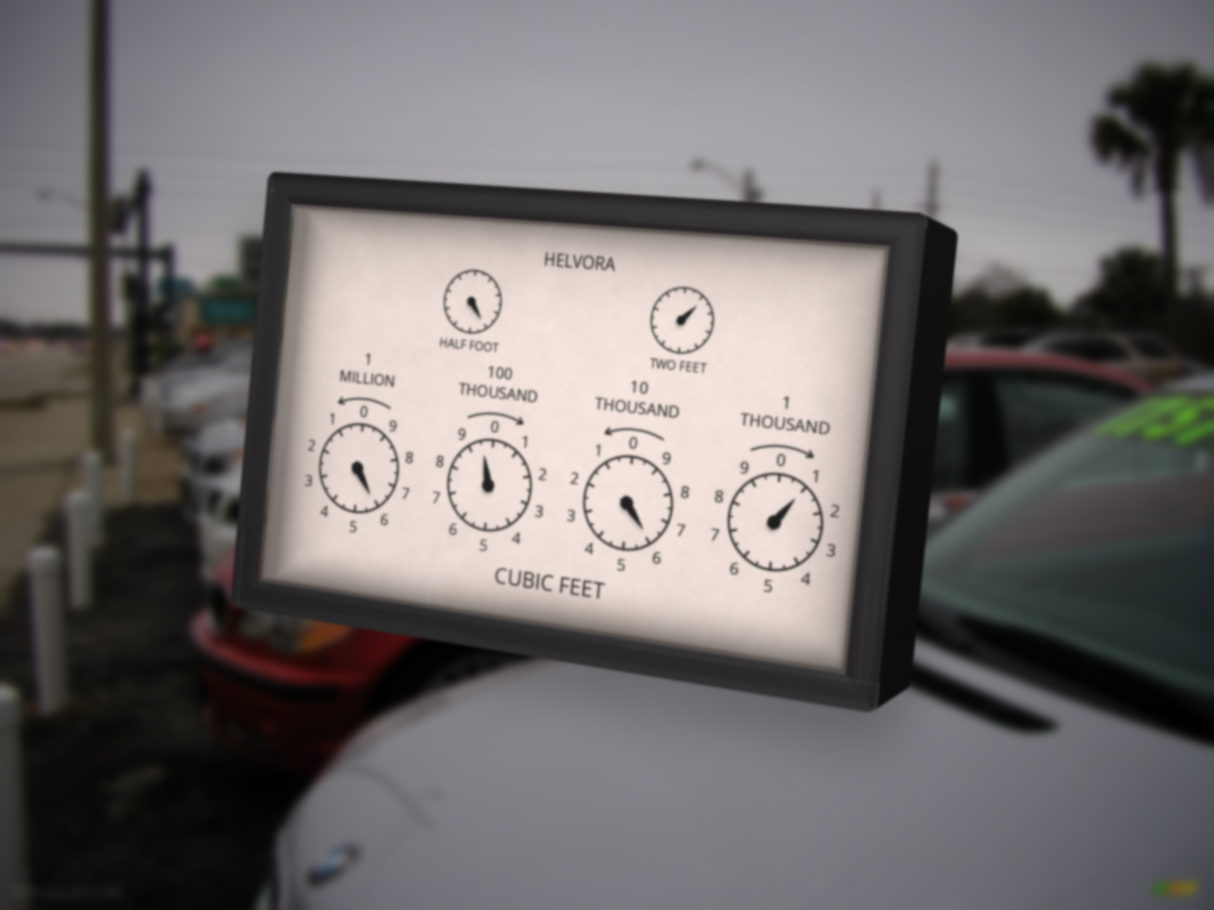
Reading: 596100ft³
